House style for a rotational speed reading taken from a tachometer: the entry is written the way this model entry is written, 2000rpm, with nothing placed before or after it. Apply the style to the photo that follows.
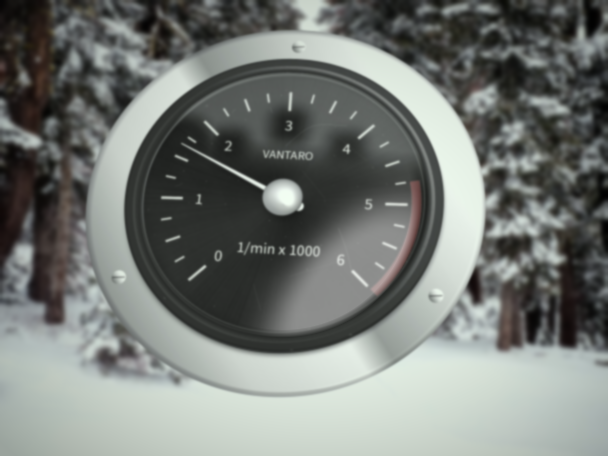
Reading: 1625rpm
